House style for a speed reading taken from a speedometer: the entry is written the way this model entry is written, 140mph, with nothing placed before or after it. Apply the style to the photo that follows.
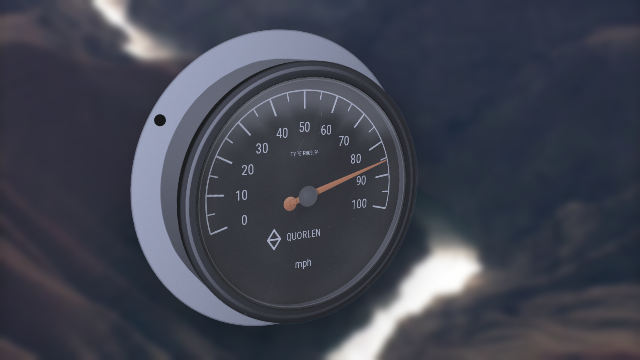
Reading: 85mph
